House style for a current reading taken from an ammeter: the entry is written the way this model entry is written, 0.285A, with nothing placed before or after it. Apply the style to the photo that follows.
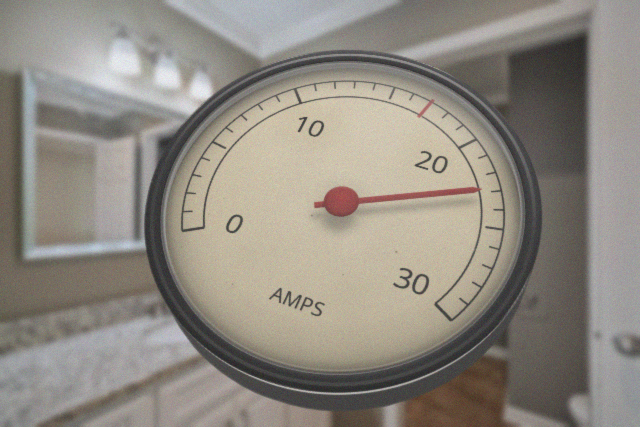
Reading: 23A
